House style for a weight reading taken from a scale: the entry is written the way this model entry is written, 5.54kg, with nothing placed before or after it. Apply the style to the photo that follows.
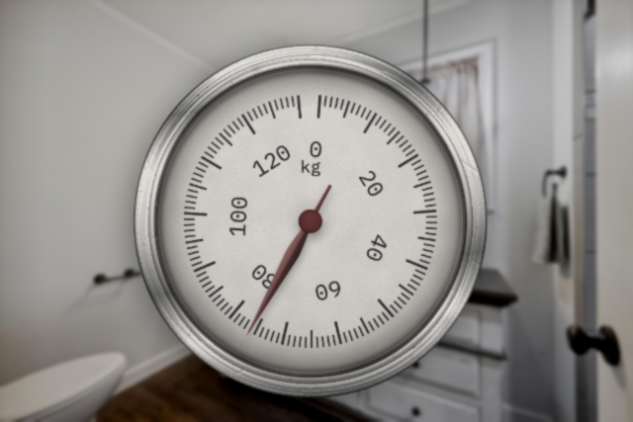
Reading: 76kg
